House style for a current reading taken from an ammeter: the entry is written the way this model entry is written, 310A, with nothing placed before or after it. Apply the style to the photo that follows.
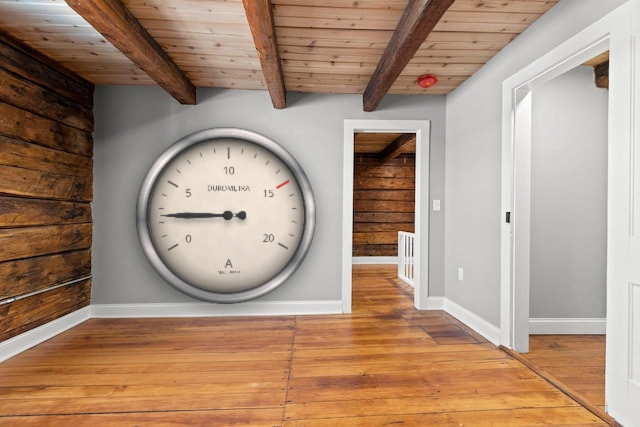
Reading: 2.5A
